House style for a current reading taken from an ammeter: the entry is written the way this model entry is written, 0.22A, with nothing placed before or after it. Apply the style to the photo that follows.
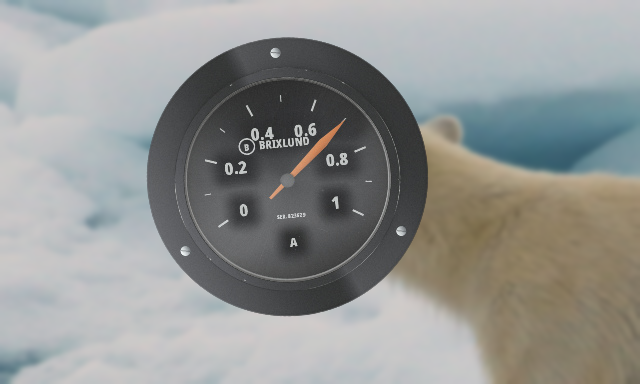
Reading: 0.7A
